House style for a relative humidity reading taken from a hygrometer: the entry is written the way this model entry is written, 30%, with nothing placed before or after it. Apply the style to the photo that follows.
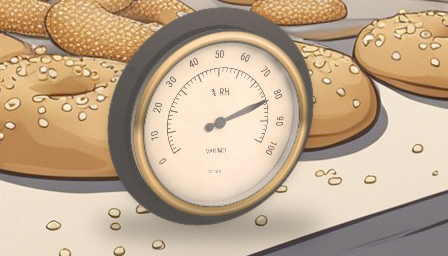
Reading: 80%
